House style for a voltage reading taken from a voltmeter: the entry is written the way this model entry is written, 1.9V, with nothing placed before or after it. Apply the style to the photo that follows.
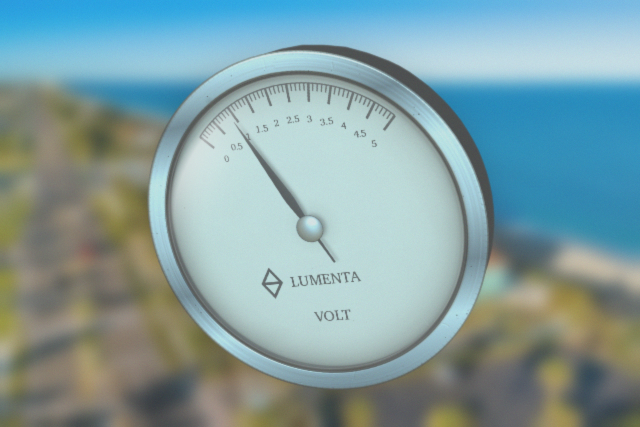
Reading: 1V
